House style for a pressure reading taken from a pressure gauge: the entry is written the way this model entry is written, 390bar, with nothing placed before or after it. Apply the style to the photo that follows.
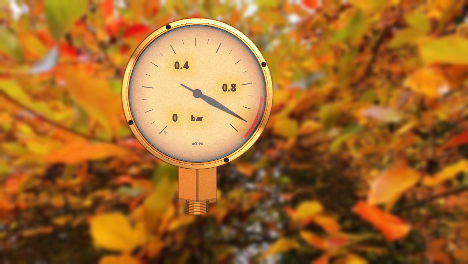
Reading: 0.95bar
